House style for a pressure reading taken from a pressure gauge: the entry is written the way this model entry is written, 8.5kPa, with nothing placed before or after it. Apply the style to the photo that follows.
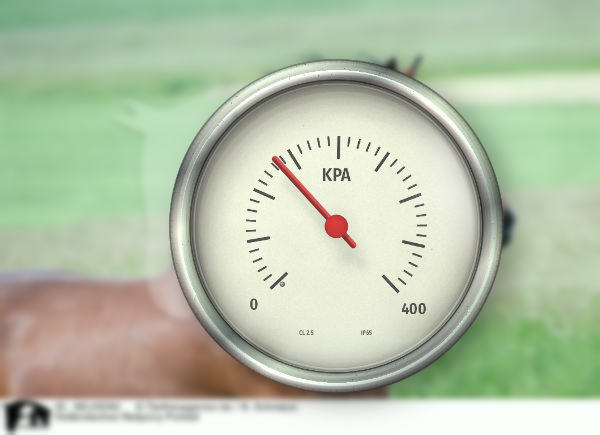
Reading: 135kPa
